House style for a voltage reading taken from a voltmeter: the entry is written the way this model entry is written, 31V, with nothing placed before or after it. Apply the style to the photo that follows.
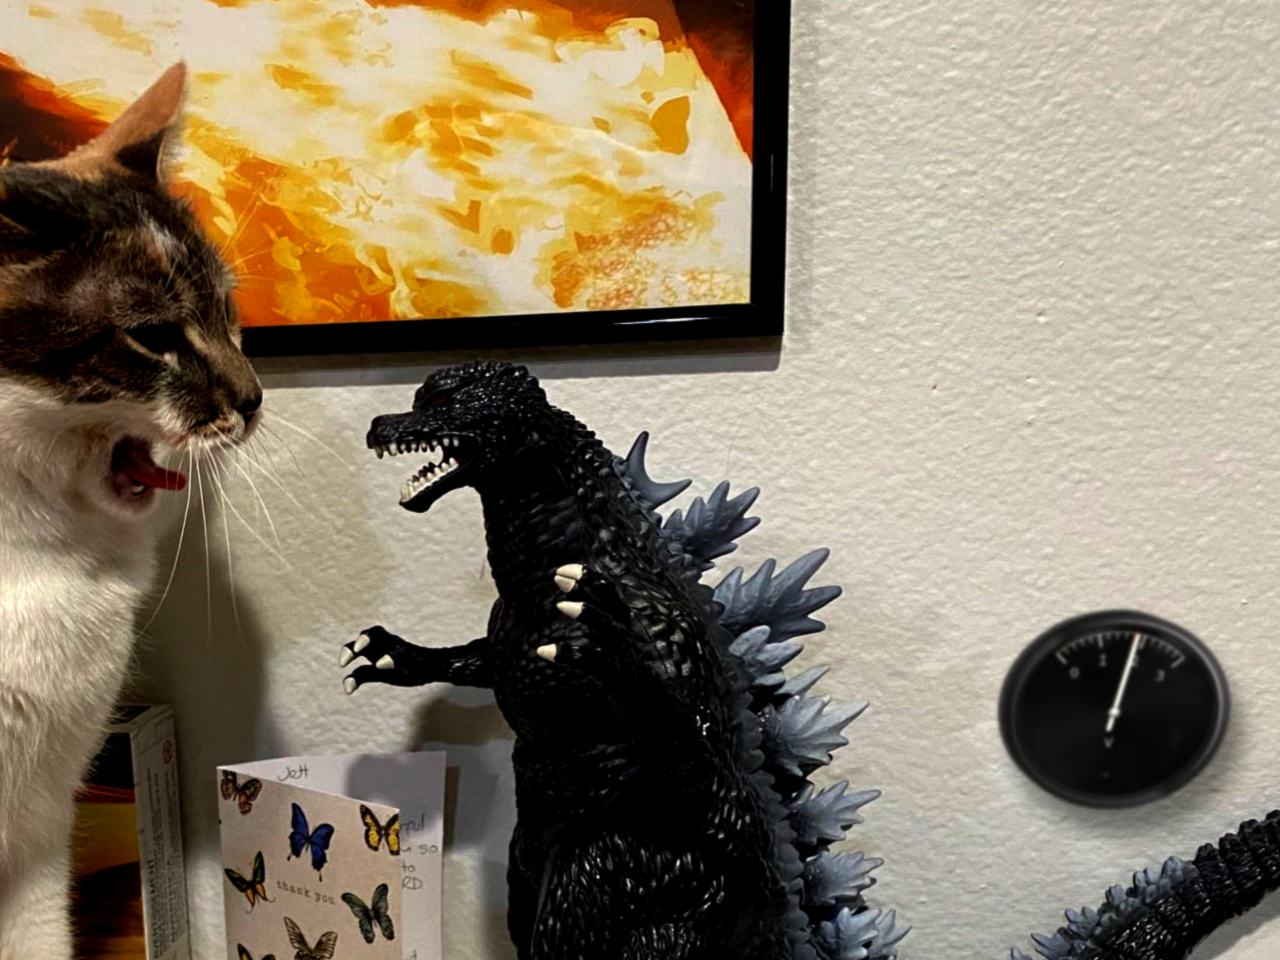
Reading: 1.8V
